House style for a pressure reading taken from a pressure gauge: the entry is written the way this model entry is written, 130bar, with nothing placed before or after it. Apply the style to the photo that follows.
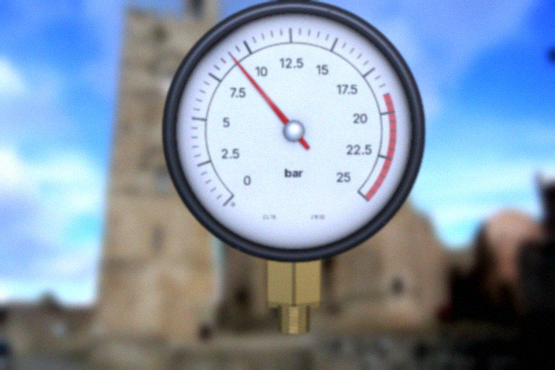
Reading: 9bar
